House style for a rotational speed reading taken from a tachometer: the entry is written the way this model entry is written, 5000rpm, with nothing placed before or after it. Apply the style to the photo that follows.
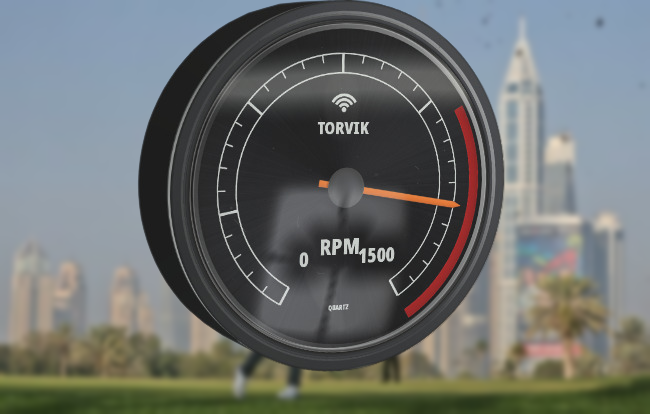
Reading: 1250rpm
